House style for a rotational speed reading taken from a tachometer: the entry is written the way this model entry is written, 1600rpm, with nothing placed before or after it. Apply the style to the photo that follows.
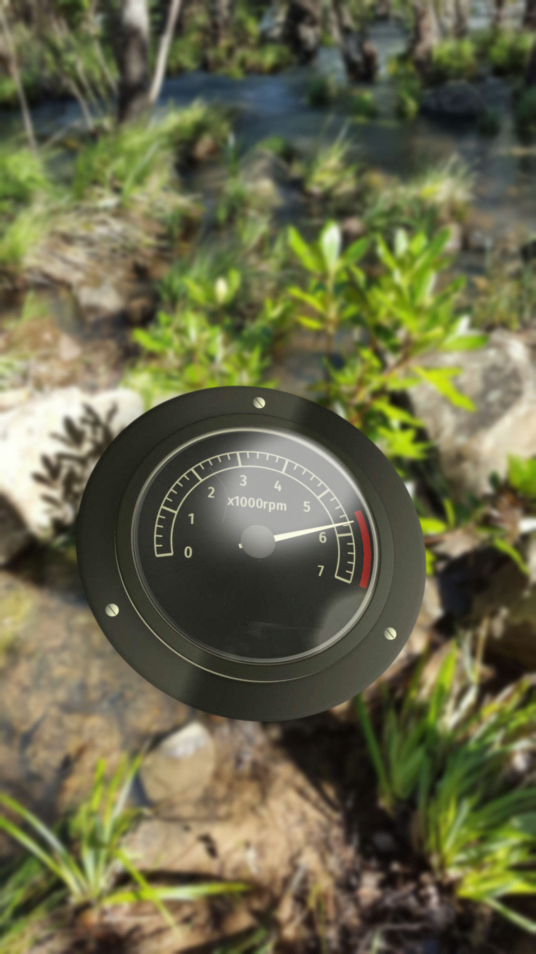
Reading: 5800rpm
